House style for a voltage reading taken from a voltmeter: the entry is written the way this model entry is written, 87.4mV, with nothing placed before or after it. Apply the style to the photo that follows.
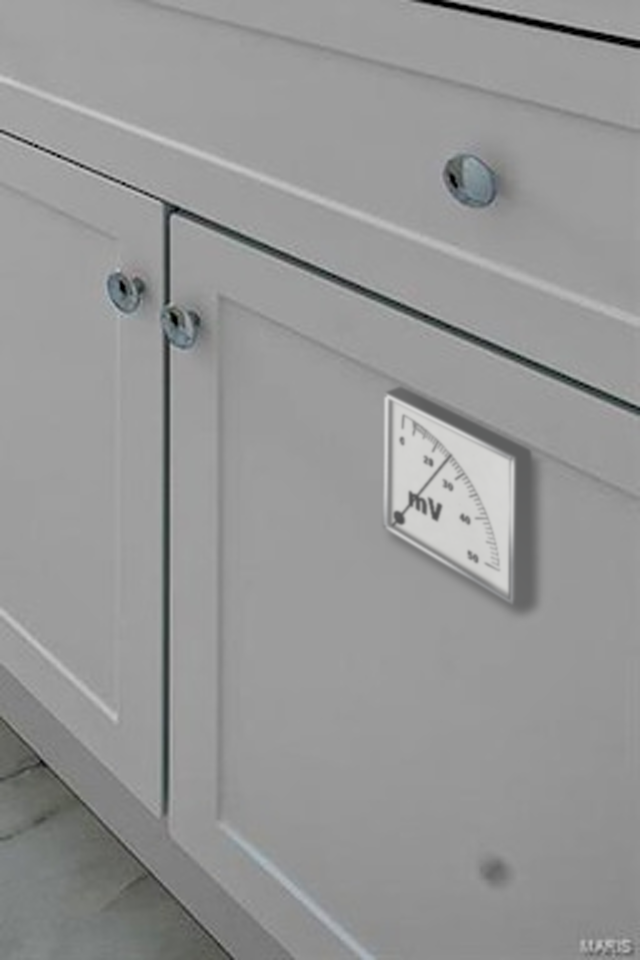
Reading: 25mV
